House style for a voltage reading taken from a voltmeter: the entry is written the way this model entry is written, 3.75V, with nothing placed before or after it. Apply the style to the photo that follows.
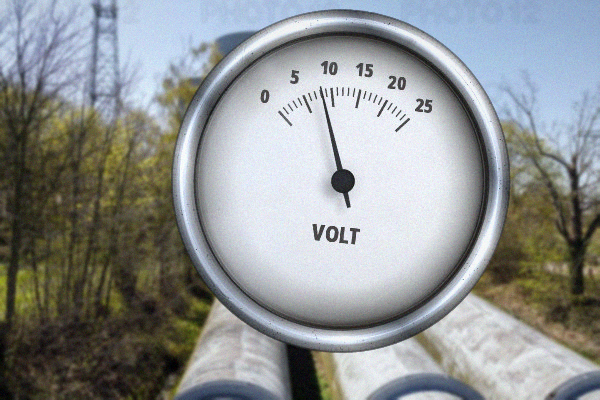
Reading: 8V
